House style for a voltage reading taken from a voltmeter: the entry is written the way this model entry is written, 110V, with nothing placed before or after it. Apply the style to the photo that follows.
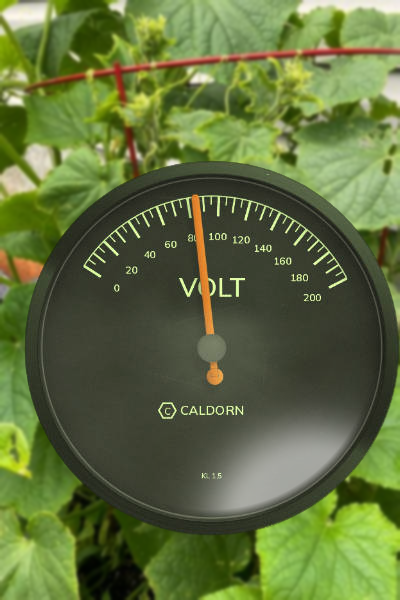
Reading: 85V
